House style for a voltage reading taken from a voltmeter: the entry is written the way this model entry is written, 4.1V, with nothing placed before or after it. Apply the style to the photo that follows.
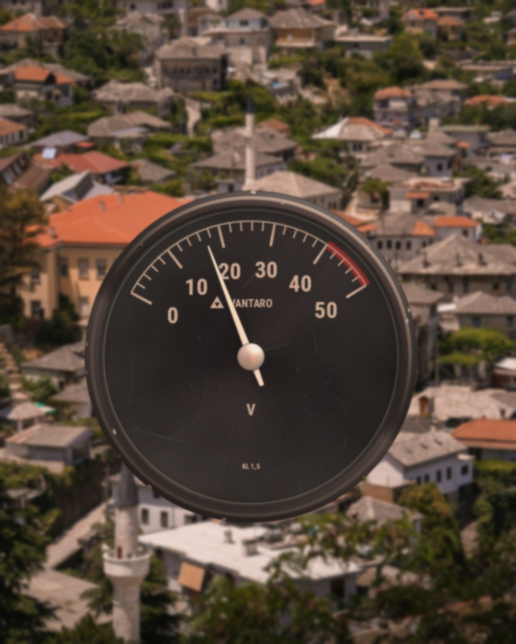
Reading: 17V
